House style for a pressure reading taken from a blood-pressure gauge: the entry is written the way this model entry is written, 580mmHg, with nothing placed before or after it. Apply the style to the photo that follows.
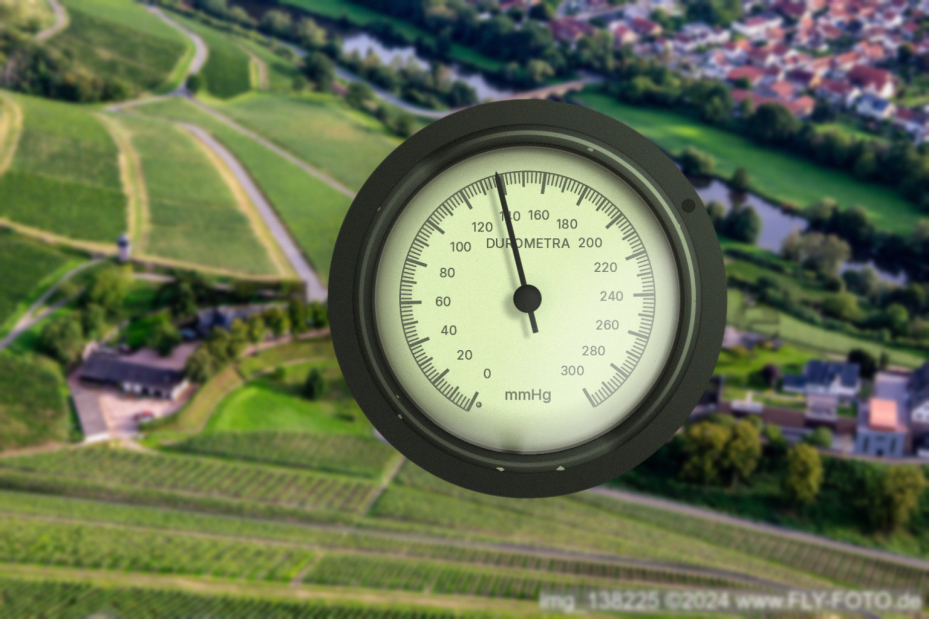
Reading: 138mmHg
